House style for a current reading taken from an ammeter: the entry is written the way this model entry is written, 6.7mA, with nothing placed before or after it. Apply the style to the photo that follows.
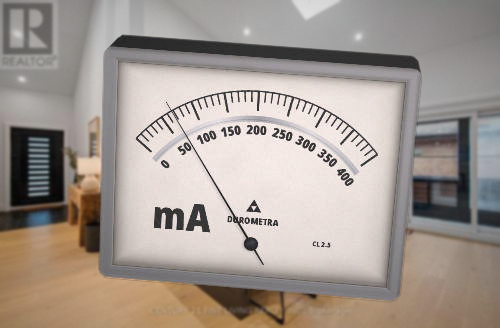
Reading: 70mA
